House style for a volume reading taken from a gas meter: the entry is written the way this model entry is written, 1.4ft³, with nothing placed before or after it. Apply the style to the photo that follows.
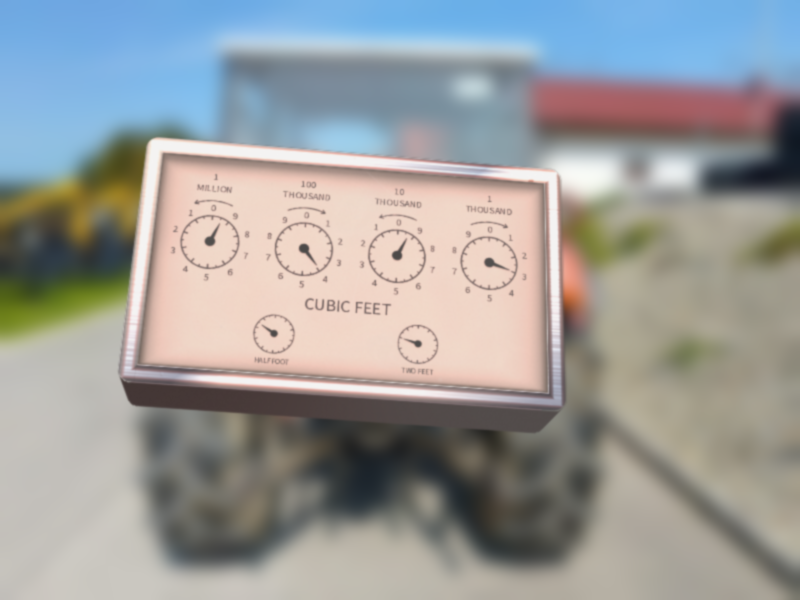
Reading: 939300ft³
